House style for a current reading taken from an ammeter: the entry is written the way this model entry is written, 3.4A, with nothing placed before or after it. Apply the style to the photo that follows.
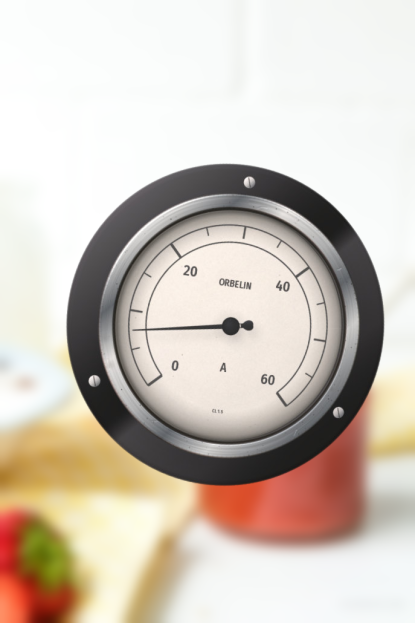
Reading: 7.5A
